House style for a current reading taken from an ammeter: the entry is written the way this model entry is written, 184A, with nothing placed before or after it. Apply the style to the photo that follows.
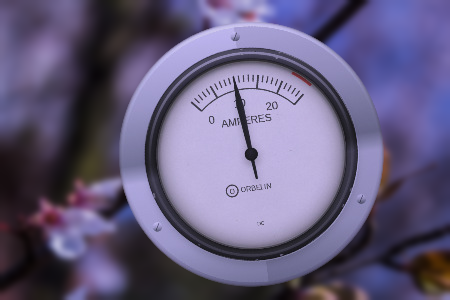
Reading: 10A
